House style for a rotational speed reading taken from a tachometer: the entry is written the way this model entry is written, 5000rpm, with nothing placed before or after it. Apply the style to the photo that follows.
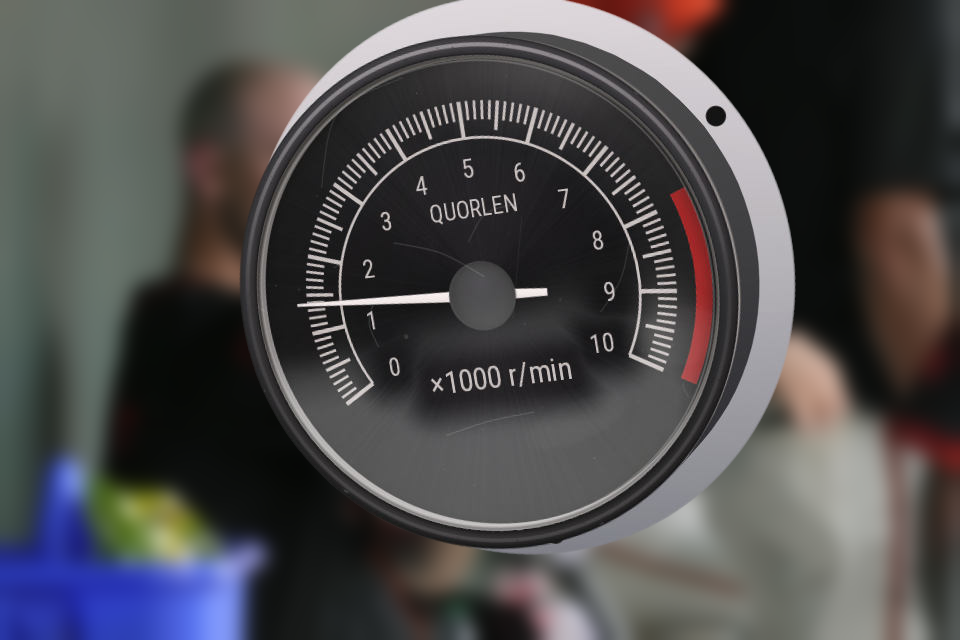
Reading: 1400rpm
